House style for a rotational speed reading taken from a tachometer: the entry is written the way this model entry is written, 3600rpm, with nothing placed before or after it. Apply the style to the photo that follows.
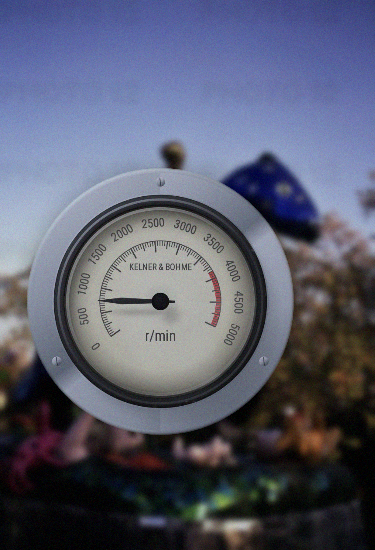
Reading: 750rpm
